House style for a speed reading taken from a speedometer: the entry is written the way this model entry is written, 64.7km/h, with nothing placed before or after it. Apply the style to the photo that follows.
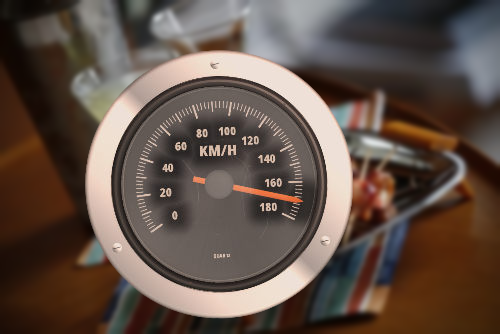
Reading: 170km/h
